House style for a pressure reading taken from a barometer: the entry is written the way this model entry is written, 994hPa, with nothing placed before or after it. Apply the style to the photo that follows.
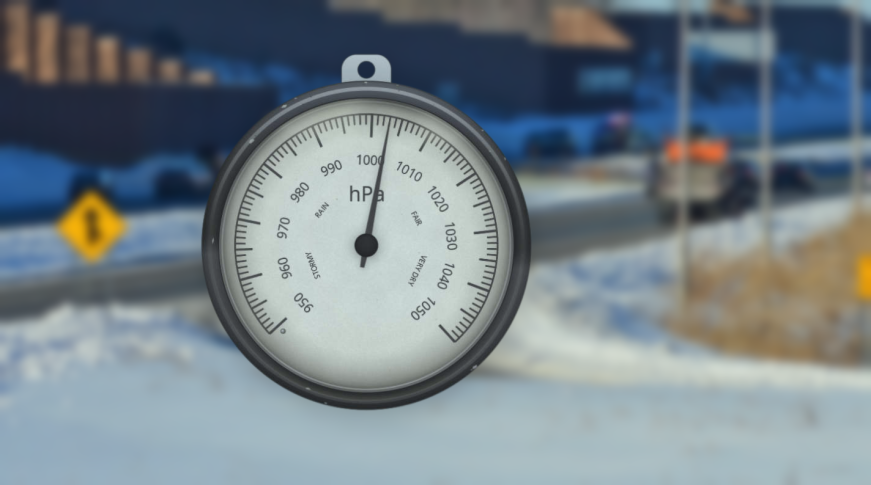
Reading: 1003hPa
